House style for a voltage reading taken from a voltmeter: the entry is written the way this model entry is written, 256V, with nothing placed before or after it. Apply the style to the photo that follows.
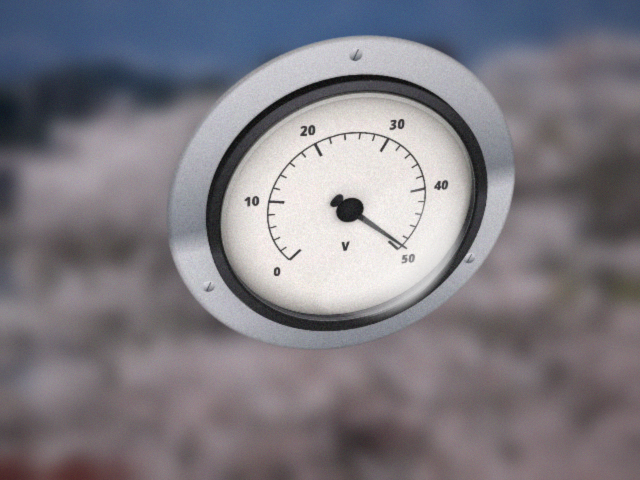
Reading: 49V
